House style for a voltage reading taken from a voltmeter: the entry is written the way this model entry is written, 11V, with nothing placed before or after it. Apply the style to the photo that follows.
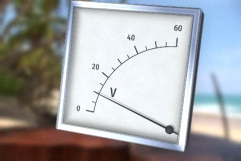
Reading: 10V
